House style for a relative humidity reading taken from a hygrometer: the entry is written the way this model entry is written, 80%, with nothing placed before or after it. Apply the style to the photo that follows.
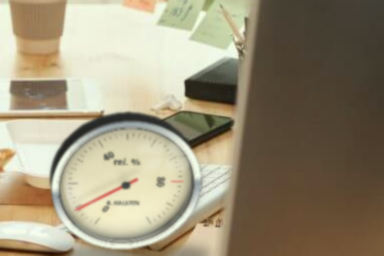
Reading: 10%
